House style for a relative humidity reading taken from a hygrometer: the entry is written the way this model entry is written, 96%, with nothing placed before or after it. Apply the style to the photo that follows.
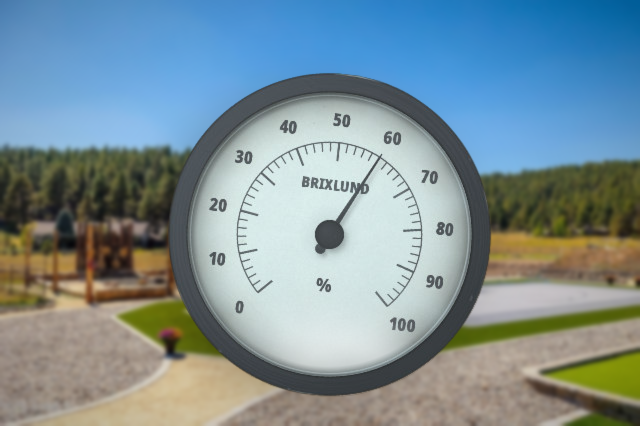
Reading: 60%
